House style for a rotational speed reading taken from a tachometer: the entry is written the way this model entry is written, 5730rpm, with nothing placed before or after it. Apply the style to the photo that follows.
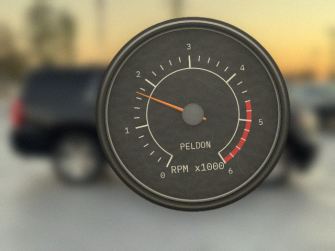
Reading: 1700rpm
